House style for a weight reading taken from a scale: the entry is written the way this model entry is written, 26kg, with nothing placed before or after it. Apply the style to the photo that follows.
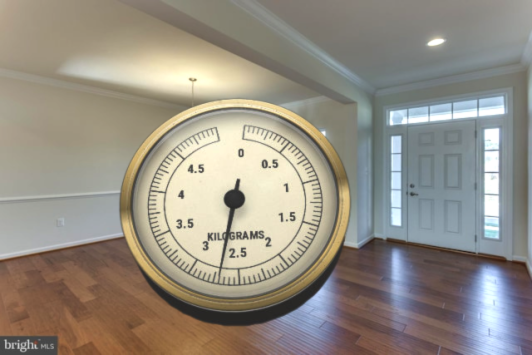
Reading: 2.7kg
